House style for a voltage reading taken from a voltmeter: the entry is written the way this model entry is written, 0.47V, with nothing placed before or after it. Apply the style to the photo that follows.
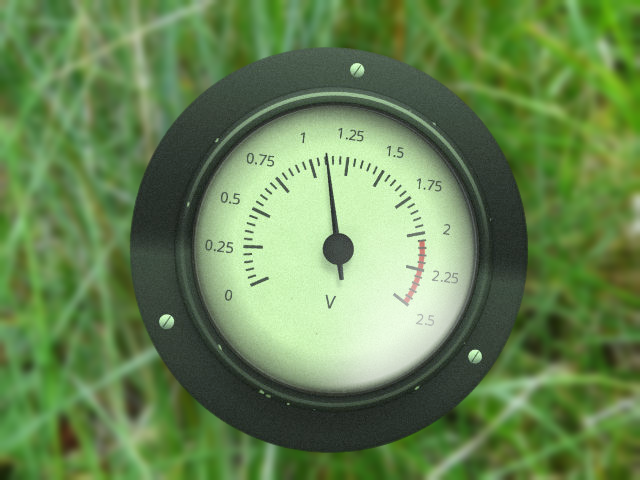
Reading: 1.1V
